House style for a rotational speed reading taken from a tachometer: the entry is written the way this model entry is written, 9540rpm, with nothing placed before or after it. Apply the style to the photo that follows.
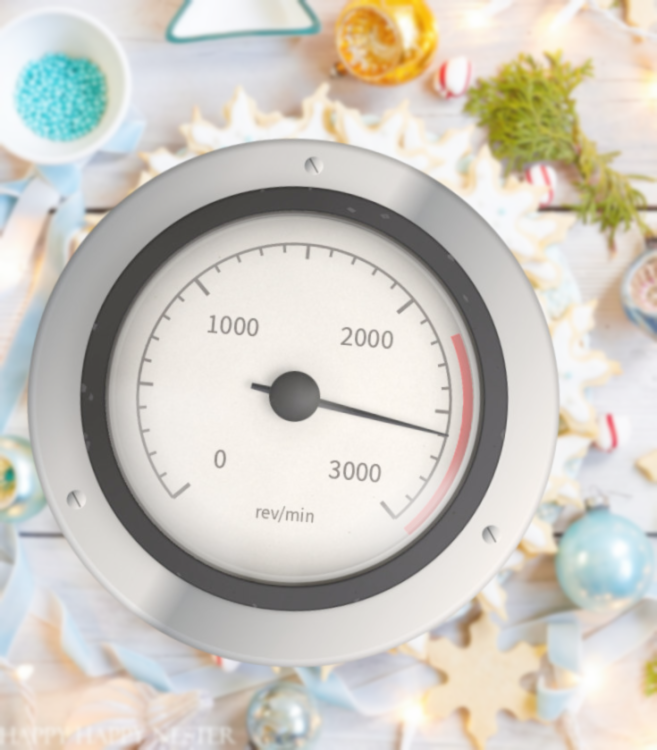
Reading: 2600rpm
